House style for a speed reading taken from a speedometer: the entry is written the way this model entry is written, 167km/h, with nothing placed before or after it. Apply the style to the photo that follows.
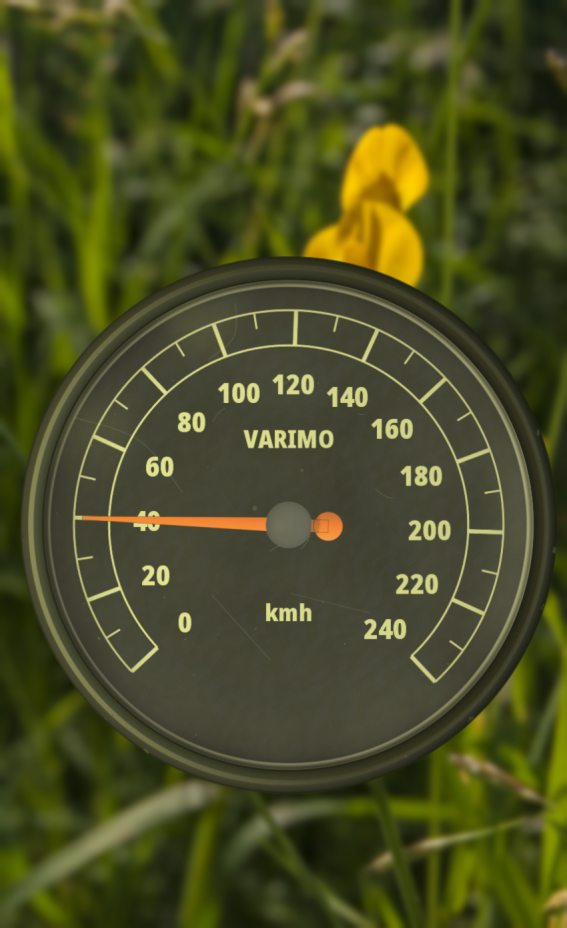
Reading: 40km/h
